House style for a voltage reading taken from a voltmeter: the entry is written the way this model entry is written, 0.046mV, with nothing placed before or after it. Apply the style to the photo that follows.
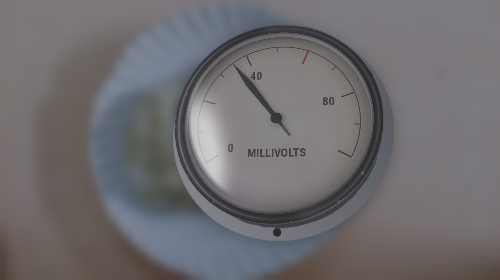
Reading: 35mV
